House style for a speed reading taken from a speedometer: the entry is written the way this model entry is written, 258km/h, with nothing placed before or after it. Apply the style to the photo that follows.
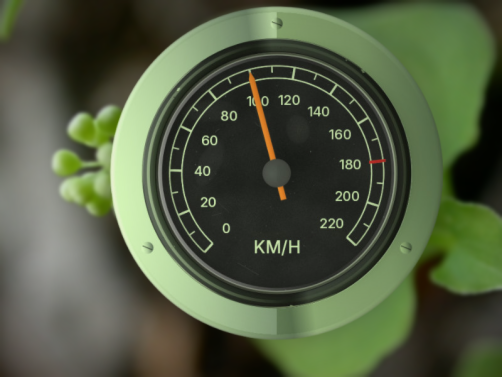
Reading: 100km/h
